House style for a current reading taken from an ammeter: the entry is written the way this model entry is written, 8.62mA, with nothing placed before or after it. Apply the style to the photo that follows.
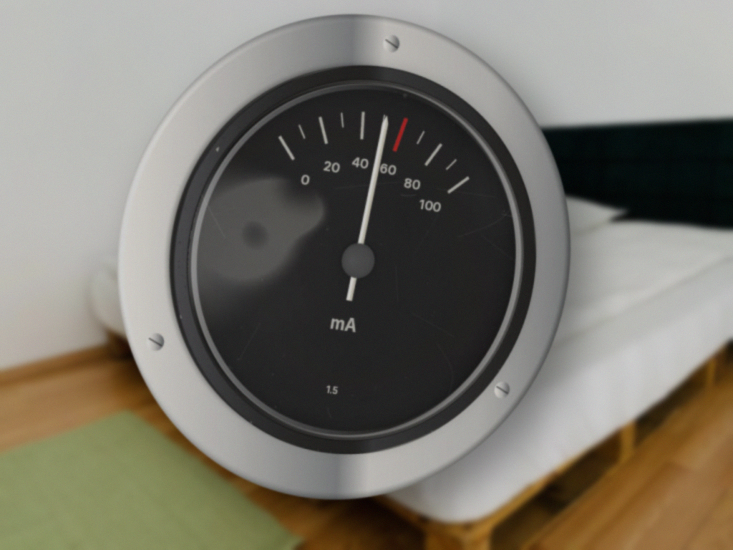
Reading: 50mA
